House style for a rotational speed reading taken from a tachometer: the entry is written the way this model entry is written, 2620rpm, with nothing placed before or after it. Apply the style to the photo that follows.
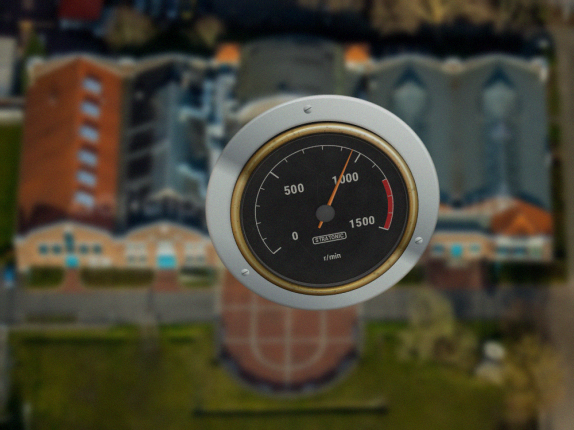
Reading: 950rpm
